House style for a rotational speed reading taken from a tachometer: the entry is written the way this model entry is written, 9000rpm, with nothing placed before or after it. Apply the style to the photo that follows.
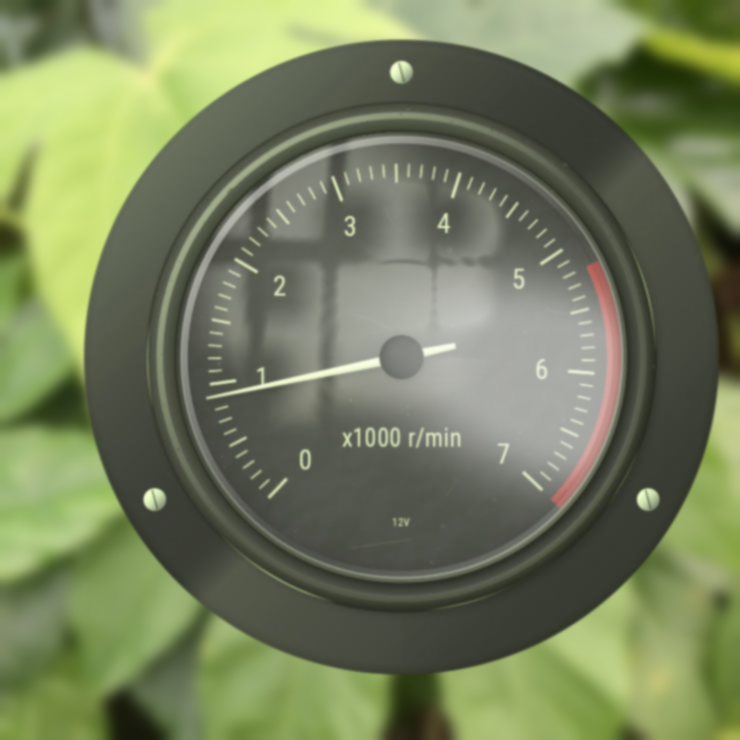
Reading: 900rpm
